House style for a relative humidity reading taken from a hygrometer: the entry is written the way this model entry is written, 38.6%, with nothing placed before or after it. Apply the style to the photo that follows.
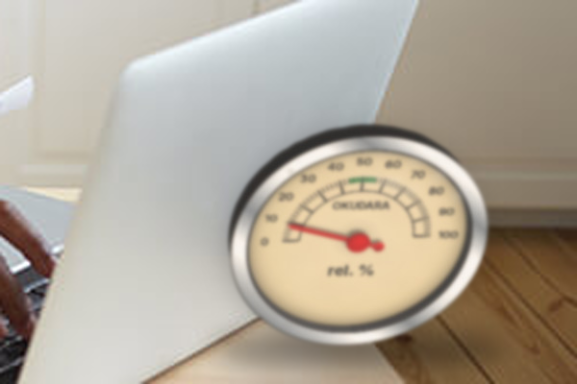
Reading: 10%
